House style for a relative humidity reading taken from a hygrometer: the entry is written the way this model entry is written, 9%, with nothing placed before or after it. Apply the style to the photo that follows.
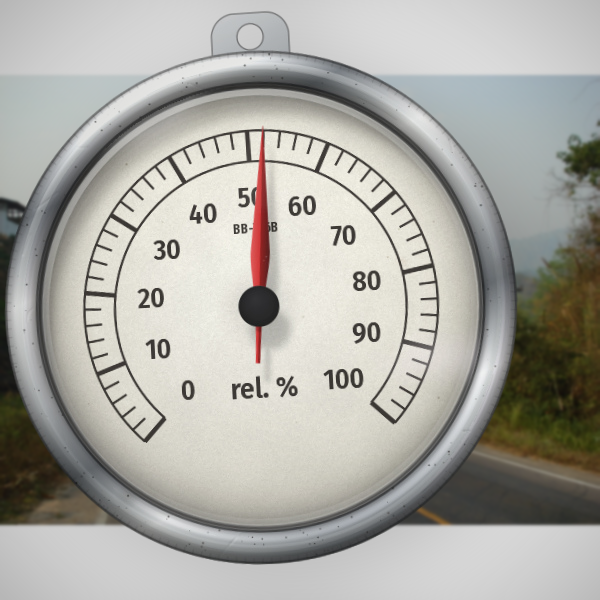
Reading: 52%
